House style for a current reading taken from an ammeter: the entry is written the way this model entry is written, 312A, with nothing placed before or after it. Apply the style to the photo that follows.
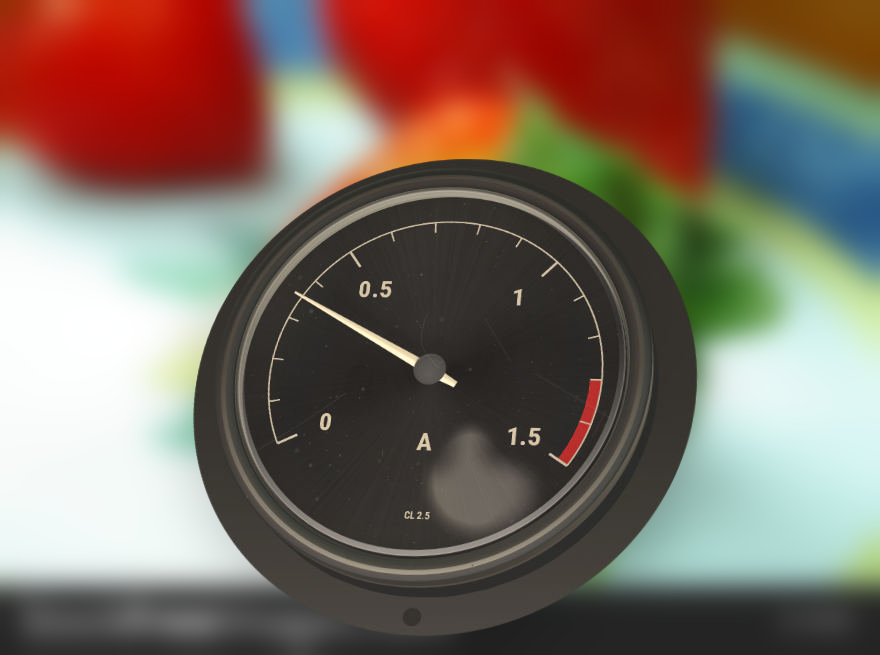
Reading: 0.35A
